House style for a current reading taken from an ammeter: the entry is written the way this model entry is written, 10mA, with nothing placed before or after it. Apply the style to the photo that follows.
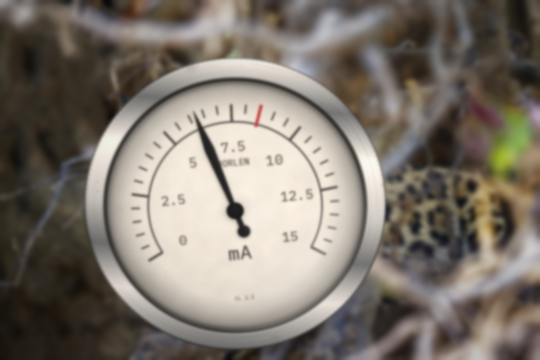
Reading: 6.25mA
